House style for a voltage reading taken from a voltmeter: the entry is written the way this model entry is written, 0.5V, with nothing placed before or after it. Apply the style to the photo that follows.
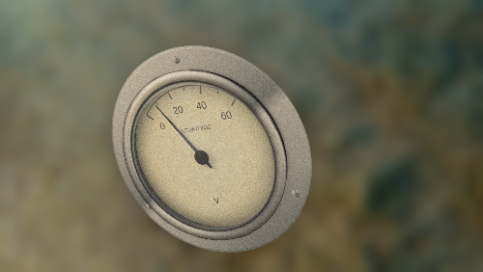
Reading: 10V
